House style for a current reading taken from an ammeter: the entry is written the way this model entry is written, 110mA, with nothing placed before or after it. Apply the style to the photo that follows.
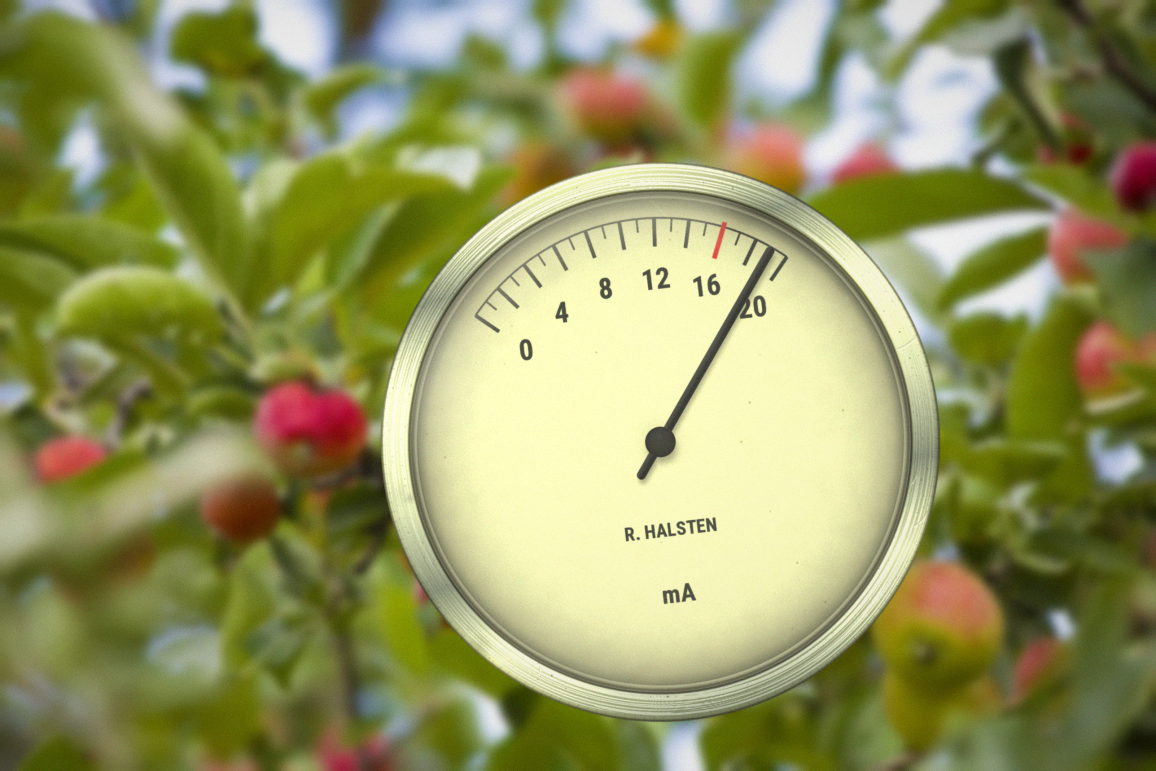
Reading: 19mA
